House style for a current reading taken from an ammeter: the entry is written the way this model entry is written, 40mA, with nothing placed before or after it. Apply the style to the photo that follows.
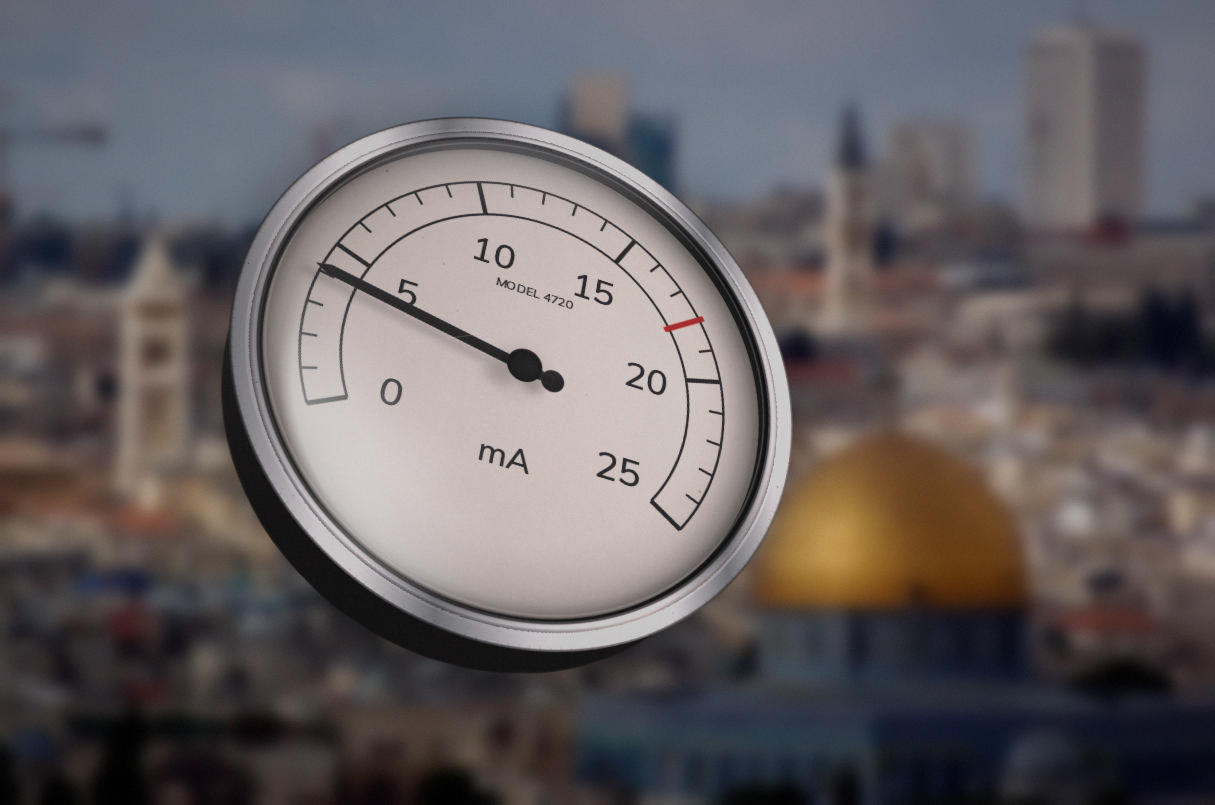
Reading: 4mA
